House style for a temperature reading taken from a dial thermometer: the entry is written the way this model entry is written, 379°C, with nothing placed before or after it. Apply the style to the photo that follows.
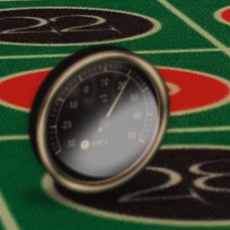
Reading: 20°C
